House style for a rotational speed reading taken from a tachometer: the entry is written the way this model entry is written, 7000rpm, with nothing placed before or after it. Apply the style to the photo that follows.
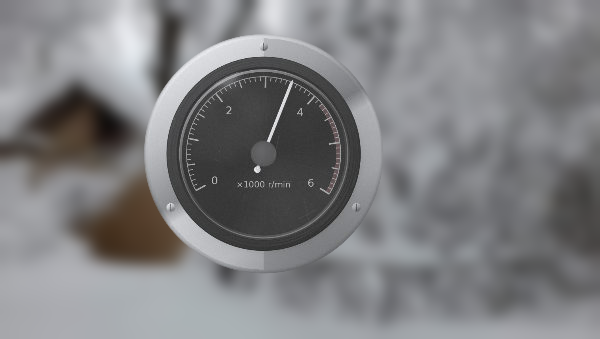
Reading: 3500rpm
